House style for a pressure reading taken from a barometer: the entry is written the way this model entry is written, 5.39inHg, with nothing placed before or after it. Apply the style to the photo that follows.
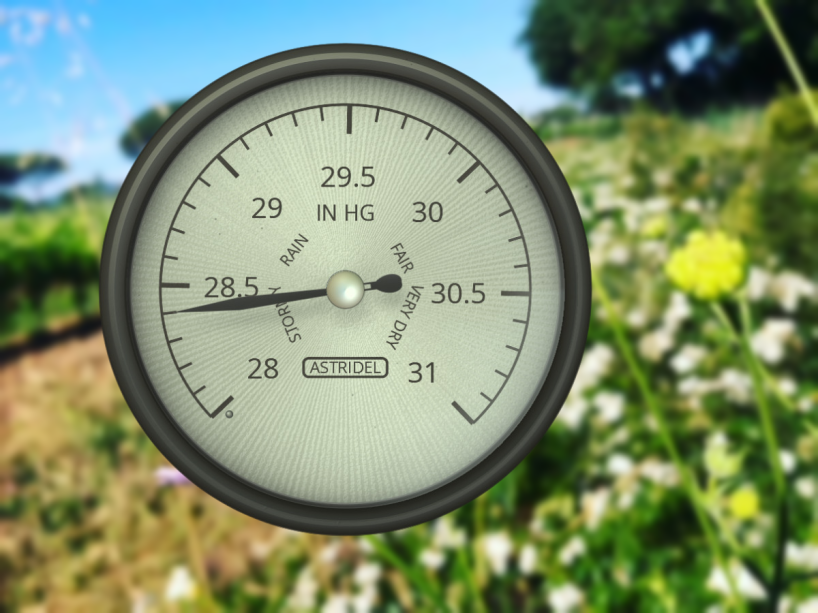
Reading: 28.4inHg
